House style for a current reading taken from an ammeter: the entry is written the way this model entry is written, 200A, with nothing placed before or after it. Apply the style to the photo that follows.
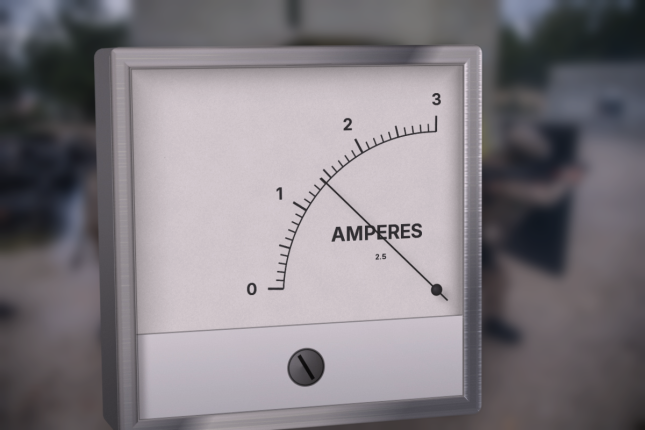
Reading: 1.4A
